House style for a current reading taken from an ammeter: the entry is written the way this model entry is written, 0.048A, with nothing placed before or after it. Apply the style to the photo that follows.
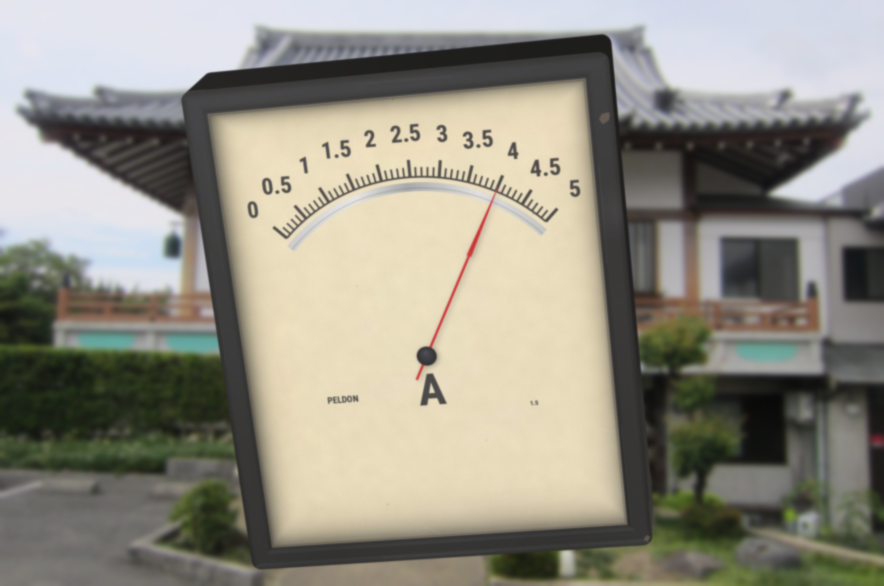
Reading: 4A
